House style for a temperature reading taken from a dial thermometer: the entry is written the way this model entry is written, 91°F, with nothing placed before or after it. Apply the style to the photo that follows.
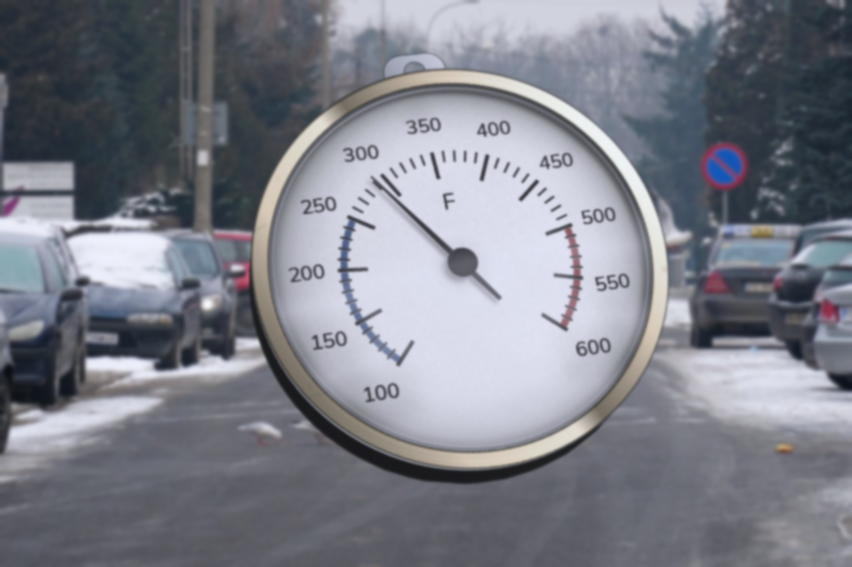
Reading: 290°F
